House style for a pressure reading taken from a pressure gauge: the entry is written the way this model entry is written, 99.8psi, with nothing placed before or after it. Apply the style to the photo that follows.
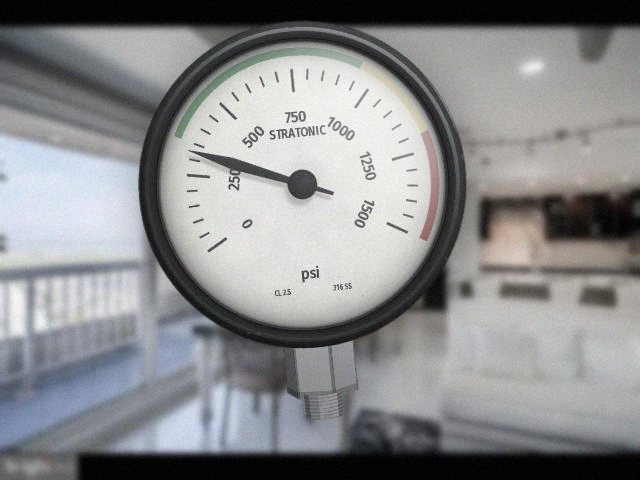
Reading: 325psi
